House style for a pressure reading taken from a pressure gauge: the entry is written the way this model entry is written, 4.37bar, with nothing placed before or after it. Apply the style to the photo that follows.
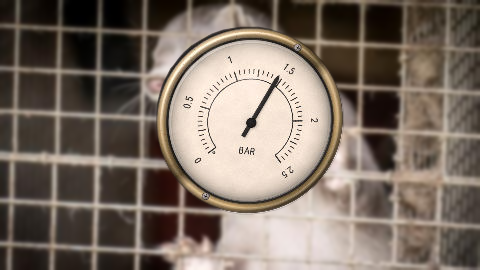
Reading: 1.45bar
